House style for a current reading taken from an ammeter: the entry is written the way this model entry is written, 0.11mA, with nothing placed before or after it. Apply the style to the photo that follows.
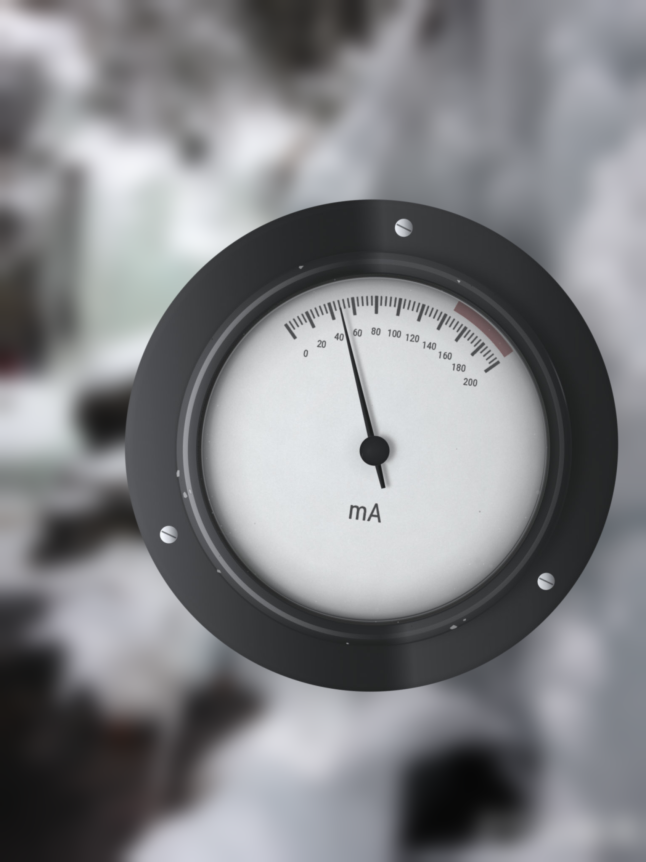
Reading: 48mA
